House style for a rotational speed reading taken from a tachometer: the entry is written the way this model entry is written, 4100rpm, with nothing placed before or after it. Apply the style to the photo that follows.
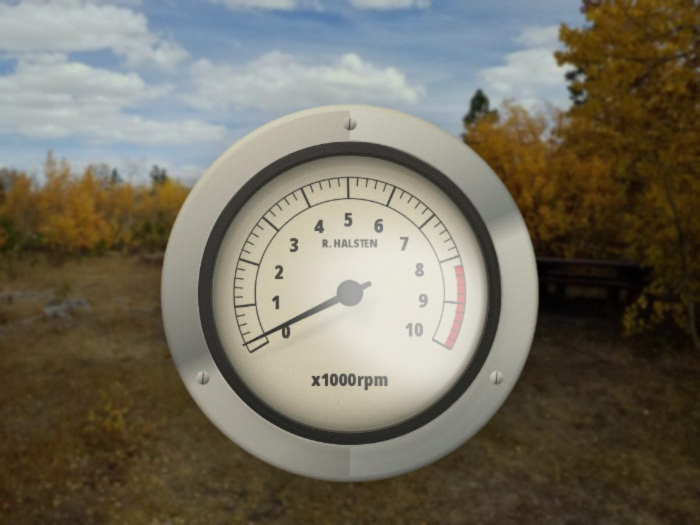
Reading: 200rpm
